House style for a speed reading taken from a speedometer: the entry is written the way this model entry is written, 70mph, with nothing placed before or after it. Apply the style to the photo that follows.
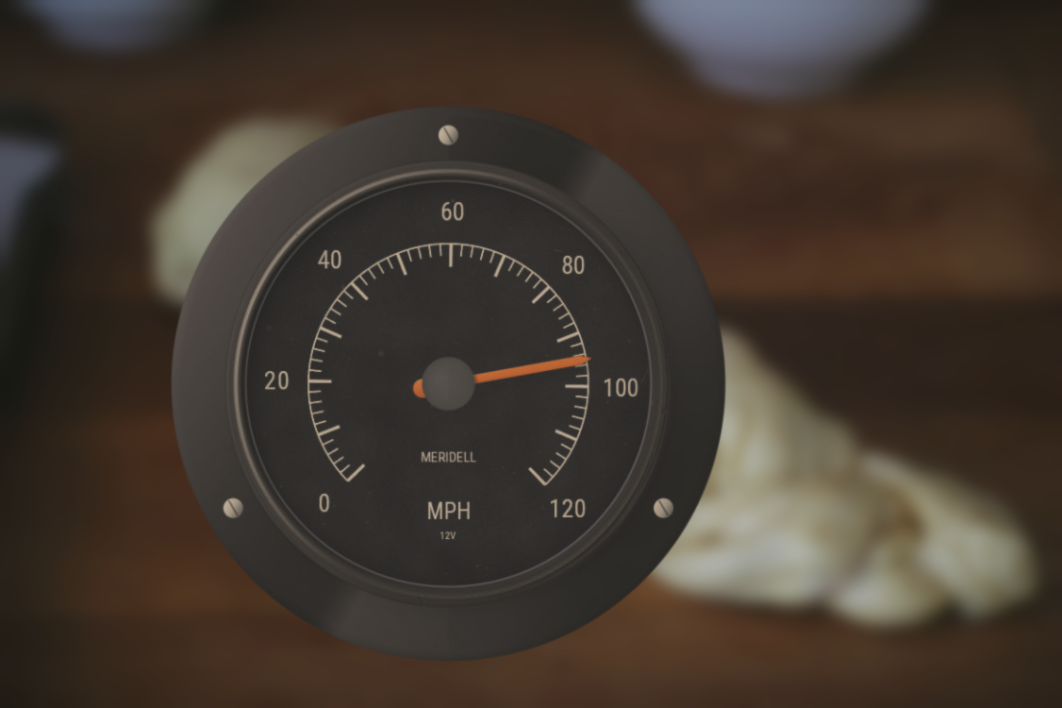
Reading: 95mph
